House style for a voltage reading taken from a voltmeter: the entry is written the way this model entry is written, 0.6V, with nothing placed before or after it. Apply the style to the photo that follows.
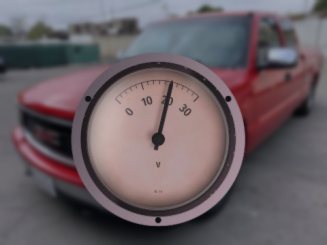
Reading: 20V
